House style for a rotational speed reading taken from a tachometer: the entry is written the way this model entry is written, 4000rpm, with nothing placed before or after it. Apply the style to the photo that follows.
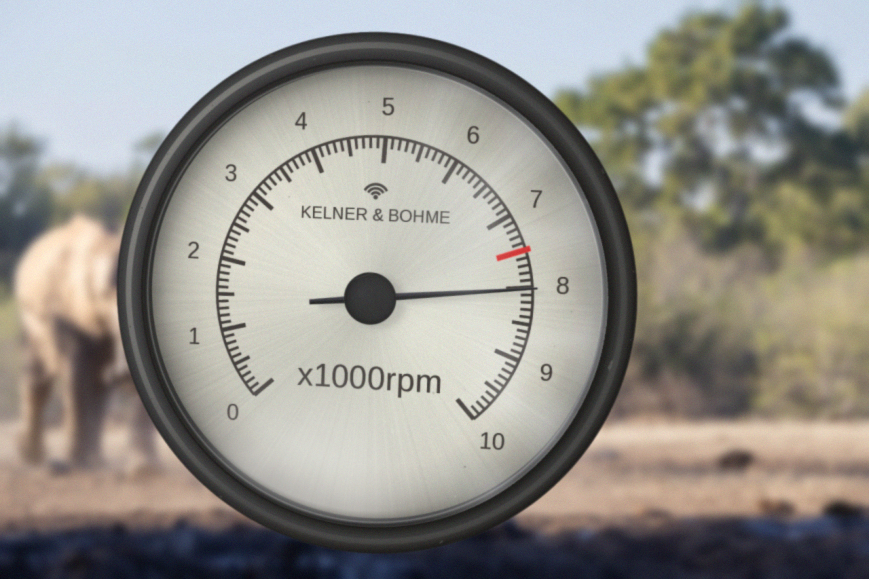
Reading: 8000rpm
